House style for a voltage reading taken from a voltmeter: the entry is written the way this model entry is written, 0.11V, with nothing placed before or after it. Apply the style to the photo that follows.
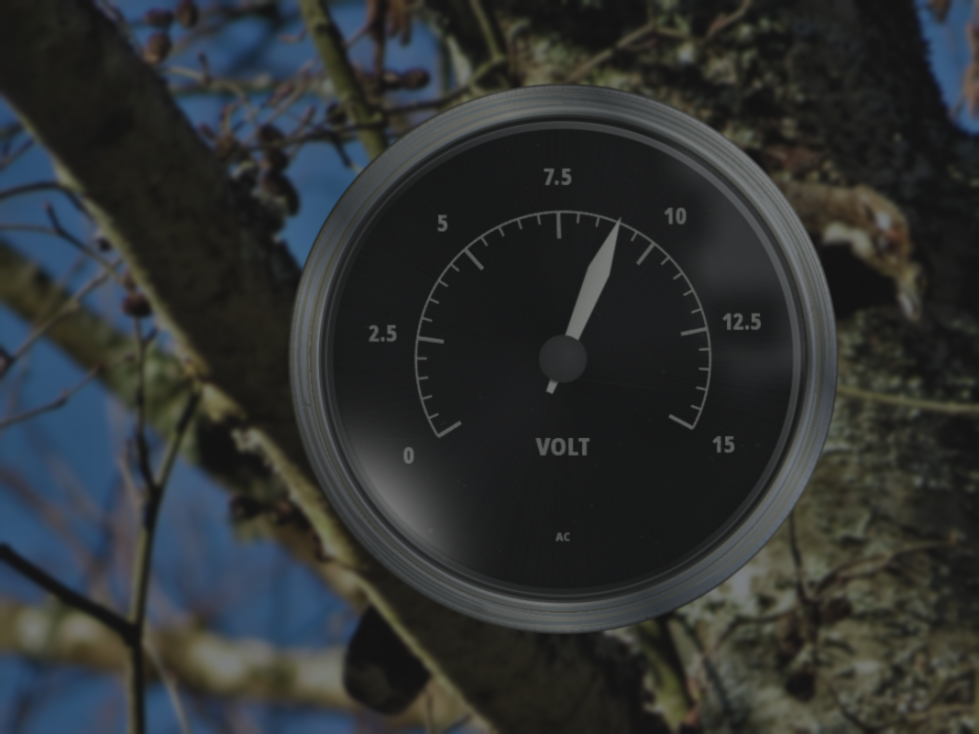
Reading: 9V
